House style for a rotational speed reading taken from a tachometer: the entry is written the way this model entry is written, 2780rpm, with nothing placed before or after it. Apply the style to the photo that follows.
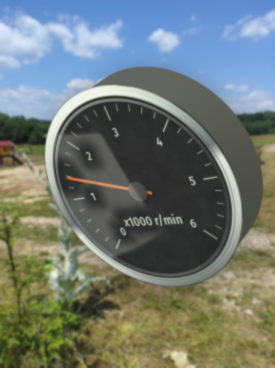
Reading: 1400rpm
